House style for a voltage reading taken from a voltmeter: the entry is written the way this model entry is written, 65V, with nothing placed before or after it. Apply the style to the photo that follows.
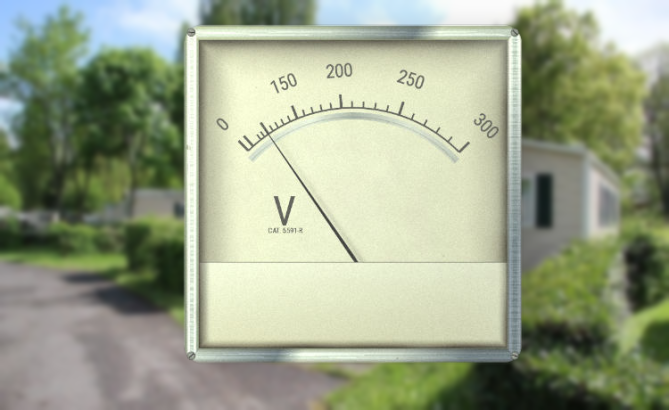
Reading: 100V
